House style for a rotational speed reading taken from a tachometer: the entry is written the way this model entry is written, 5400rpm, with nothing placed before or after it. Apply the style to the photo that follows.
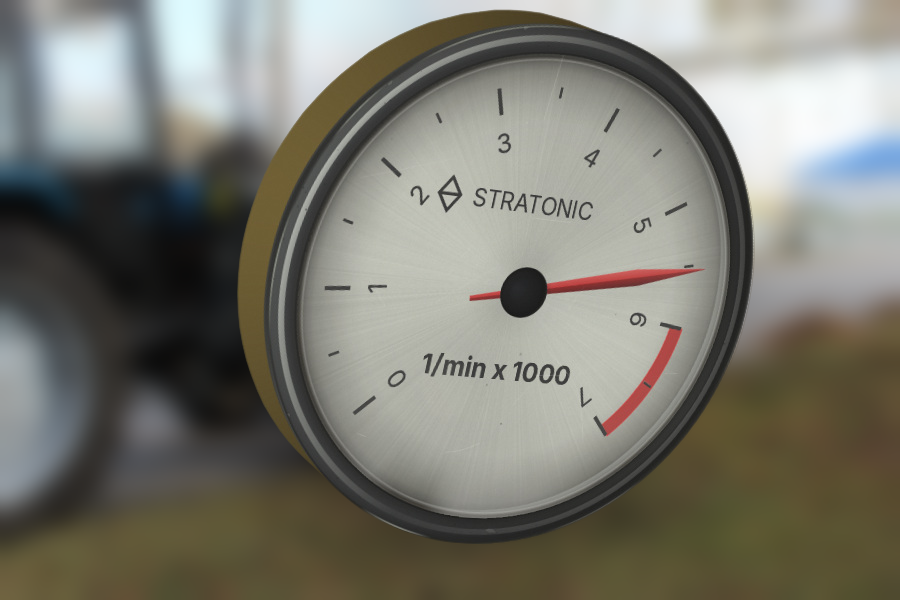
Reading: 5500rpm
